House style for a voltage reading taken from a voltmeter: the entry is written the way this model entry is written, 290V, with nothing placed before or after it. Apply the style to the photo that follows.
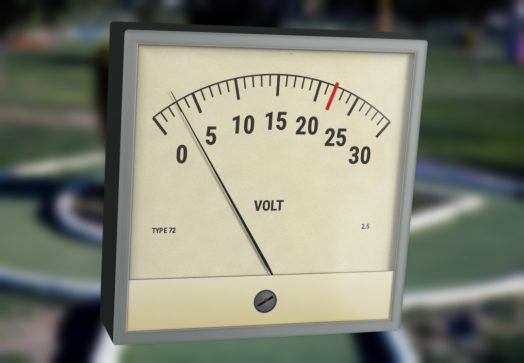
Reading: 3V
